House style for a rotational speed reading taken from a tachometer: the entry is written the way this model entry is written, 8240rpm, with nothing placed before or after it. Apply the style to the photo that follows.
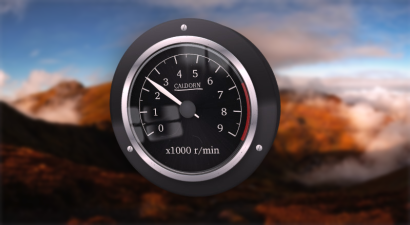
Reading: 2500rpm
